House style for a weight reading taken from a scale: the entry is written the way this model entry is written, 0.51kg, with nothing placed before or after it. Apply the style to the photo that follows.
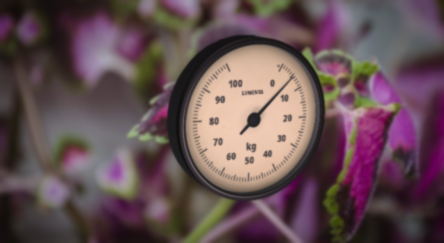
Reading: 5kg
